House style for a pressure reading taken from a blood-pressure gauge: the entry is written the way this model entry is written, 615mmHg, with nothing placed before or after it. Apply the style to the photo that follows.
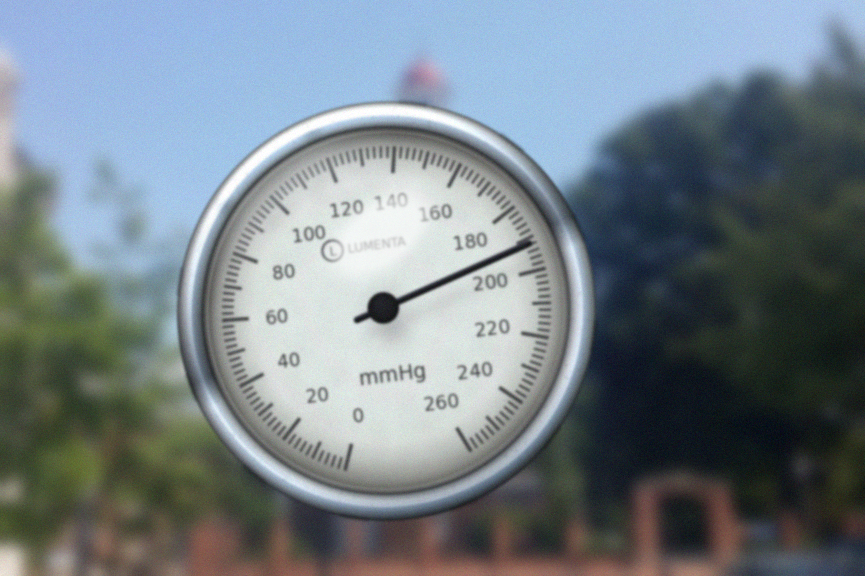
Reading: 192mmHg
